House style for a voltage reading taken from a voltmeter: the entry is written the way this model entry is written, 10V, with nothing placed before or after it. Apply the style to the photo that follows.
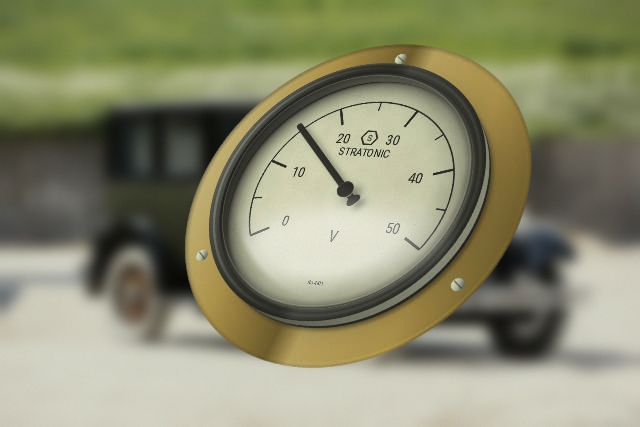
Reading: 15V
